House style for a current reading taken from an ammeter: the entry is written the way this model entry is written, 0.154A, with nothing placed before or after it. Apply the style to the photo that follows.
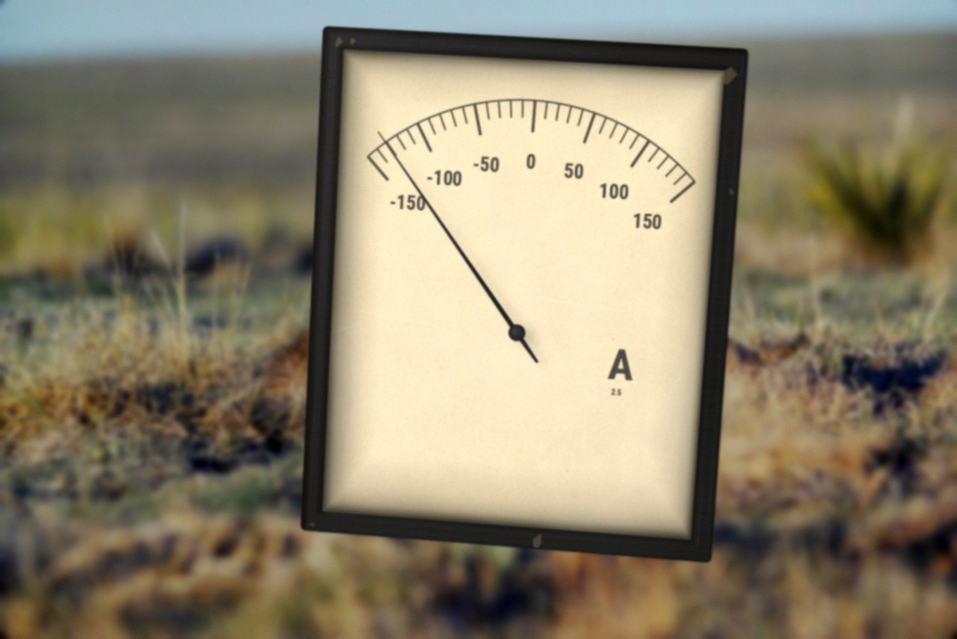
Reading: -130A
